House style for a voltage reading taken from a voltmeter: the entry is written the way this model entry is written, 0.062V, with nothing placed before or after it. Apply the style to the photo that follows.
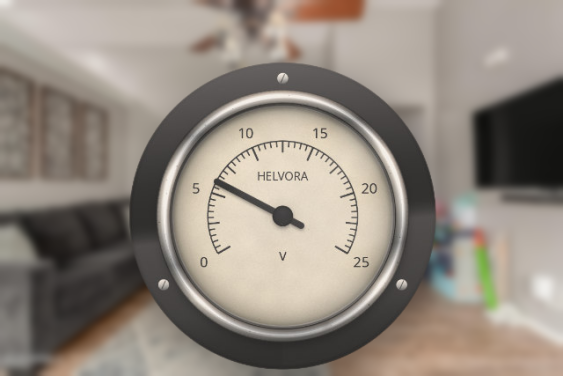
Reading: 6V
